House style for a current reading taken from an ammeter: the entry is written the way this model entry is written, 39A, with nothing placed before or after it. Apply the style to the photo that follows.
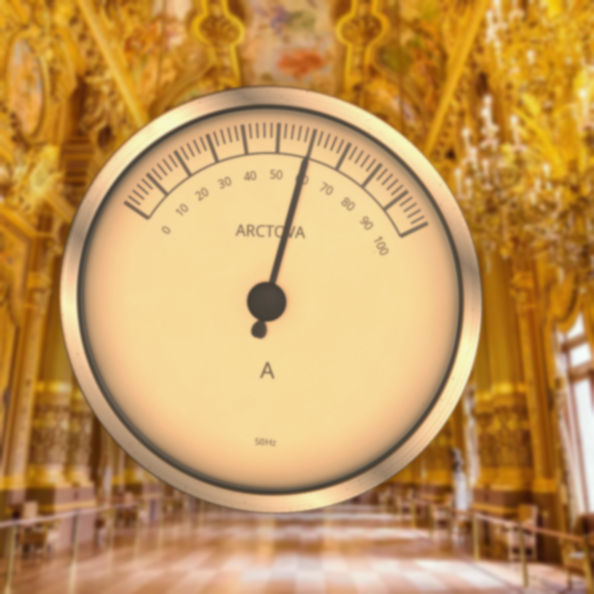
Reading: 60A
